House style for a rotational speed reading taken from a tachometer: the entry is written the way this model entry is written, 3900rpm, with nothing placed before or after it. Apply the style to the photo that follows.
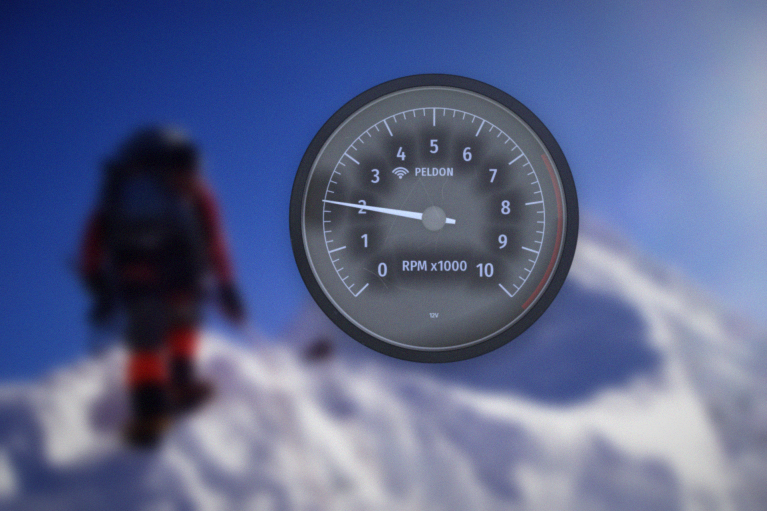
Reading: 2000rpm
